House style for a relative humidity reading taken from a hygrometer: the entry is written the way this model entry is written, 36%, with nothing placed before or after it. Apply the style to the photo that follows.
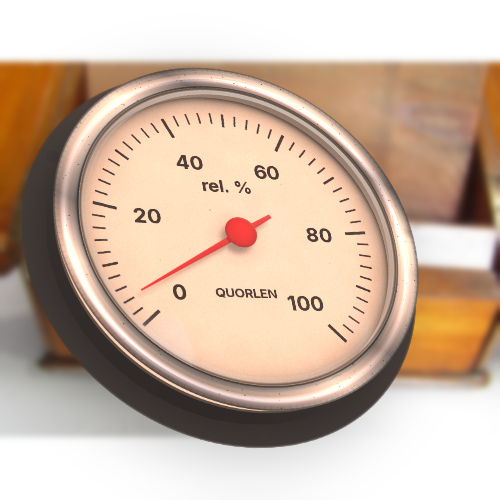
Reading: 4%
